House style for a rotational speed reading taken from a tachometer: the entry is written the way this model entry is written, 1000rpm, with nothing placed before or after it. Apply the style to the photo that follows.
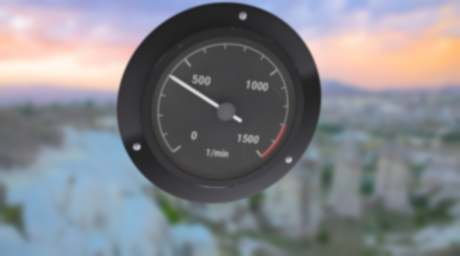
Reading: 400rpm
